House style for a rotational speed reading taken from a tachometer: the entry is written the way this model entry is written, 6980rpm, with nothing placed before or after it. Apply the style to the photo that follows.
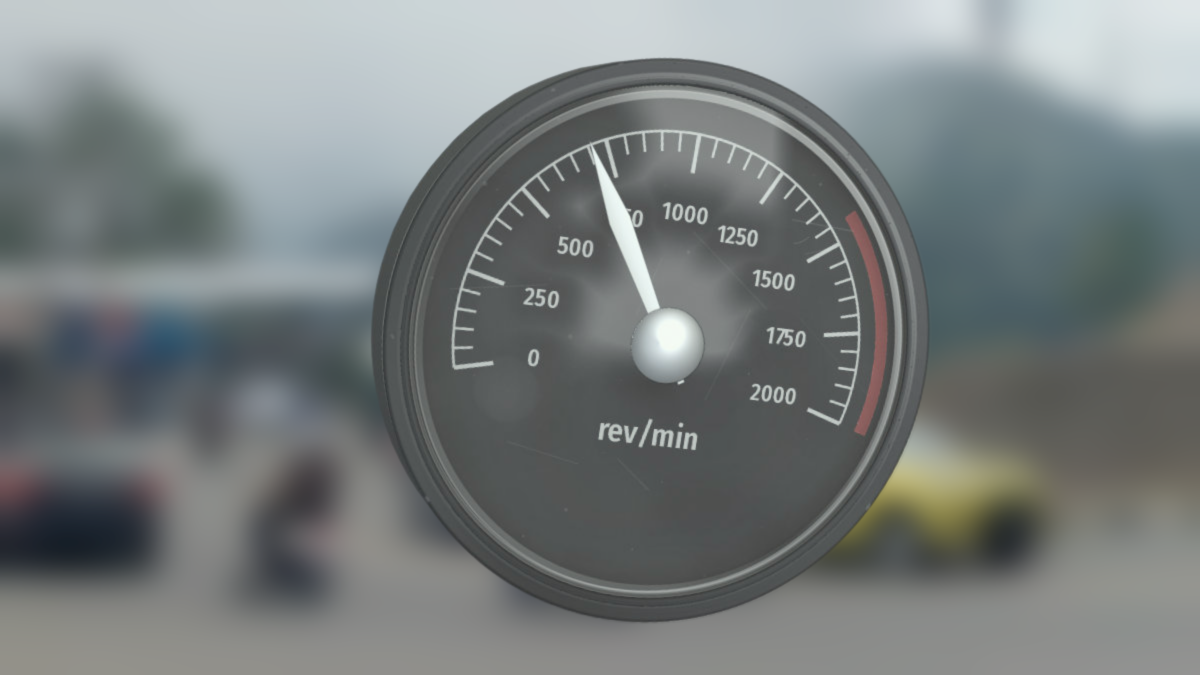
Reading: 700rpm
